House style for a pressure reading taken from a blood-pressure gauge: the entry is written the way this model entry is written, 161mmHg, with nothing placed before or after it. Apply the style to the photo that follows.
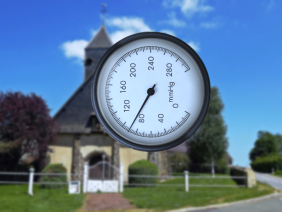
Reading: 90mmHg
